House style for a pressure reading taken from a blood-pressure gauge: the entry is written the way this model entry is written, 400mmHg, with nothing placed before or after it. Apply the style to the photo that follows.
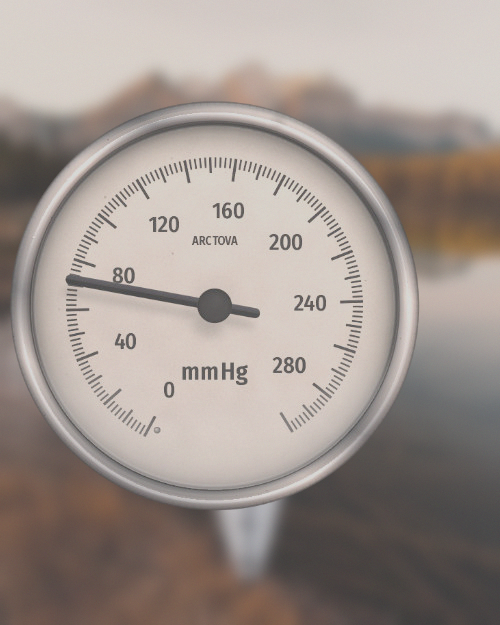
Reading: 72mmHg
